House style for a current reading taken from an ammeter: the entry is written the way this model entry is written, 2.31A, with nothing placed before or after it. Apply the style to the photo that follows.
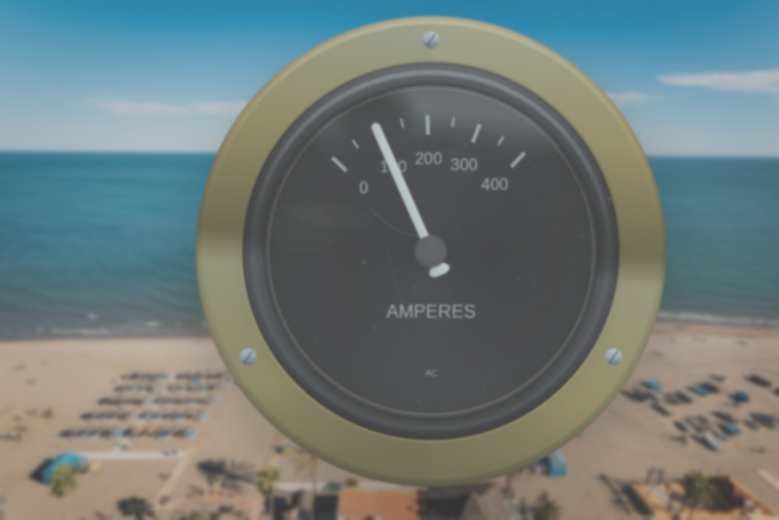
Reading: 100A
